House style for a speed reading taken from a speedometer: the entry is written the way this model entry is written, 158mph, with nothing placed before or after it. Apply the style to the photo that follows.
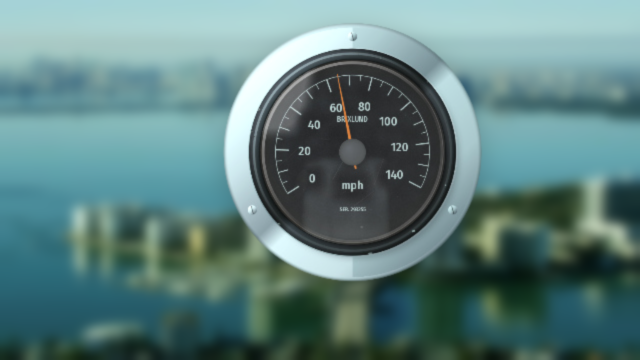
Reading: 65mph
